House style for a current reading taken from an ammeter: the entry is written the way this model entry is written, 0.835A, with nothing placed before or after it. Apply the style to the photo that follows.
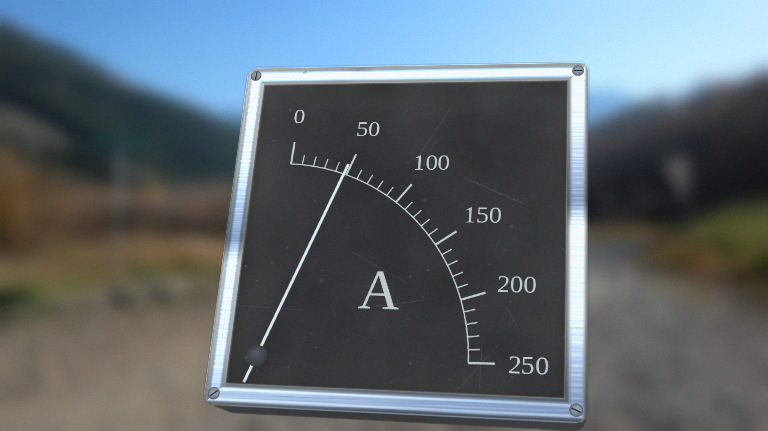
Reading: 50A
